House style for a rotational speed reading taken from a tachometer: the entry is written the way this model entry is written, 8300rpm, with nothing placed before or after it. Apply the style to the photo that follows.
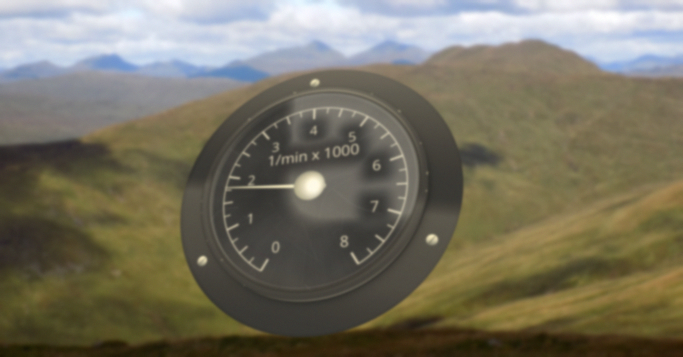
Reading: 1750rpm
